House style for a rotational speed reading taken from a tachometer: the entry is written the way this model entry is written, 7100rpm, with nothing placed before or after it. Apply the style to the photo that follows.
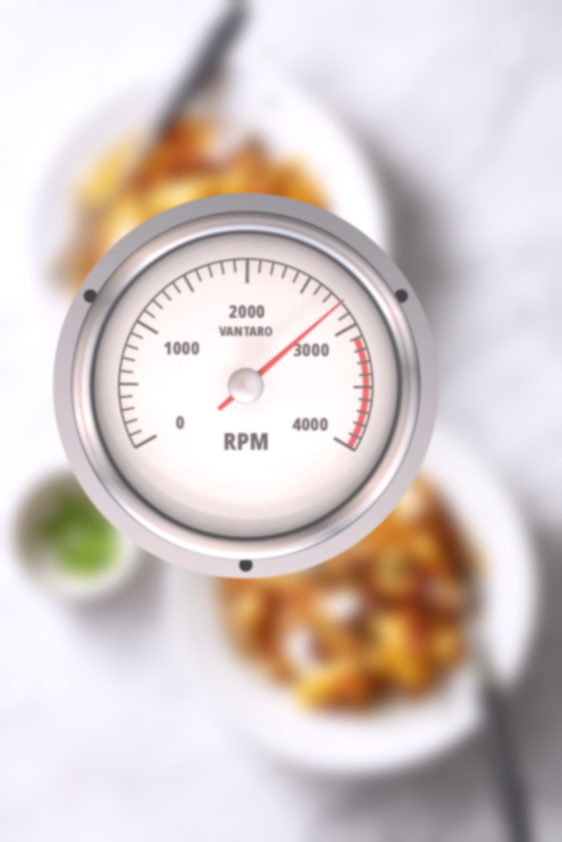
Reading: 2800rpm
